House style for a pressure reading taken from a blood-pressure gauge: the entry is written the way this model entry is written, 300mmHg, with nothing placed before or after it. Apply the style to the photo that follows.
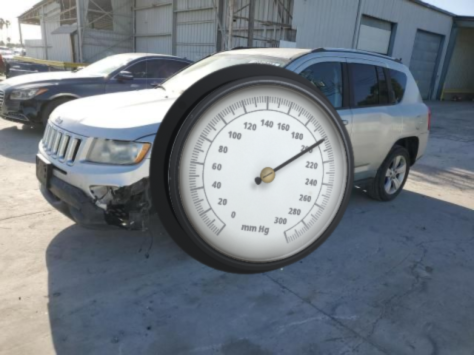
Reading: 200mmHg
